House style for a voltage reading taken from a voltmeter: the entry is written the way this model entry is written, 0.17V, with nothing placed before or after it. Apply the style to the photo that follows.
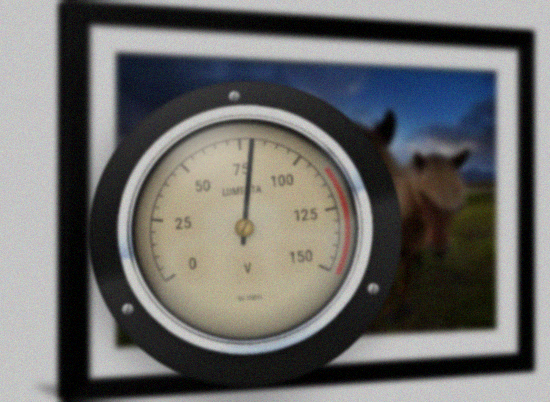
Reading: 80V
